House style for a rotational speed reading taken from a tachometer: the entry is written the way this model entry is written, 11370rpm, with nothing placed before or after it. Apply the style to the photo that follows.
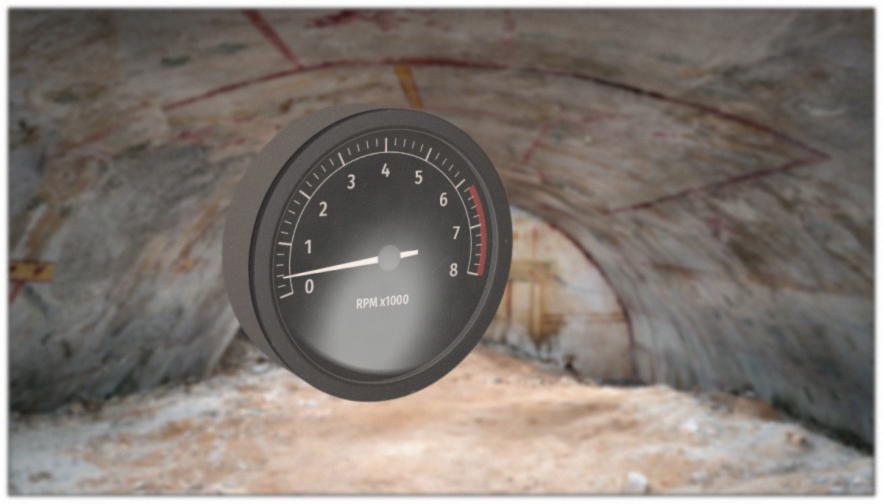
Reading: 400rpm
